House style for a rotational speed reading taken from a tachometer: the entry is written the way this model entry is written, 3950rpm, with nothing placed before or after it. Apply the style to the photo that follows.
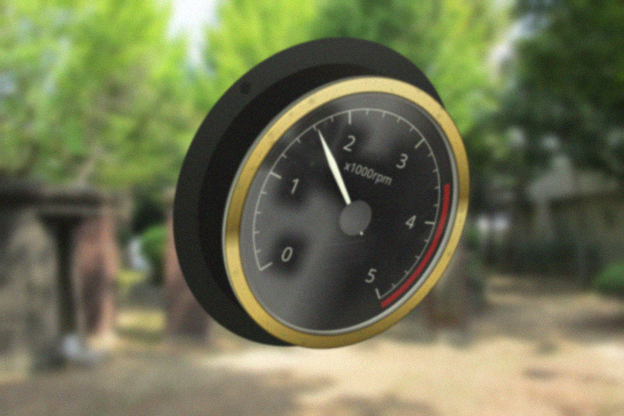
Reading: 1600rpm
